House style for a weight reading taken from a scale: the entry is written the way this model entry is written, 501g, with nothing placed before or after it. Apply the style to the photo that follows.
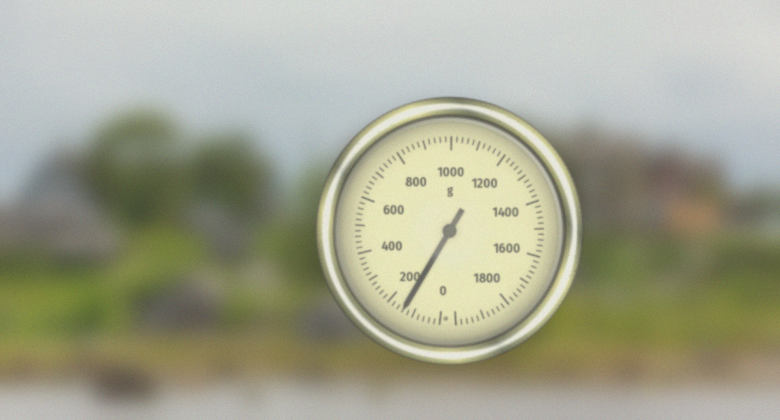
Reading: 140g
